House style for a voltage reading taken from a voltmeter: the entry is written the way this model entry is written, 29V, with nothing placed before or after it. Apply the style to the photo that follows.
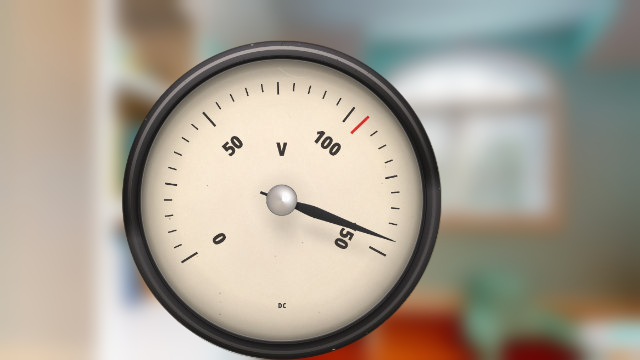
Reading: 145V
